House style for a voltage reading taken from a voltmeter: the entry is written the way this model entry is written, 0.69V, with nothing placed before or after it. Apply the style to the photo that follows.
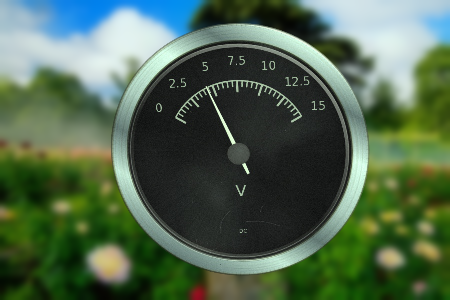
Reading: 4.5V
